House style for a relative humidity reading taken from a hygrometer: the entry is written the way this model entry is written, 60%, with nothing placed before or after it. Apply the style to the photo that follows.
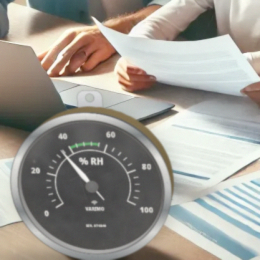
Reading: 36%
